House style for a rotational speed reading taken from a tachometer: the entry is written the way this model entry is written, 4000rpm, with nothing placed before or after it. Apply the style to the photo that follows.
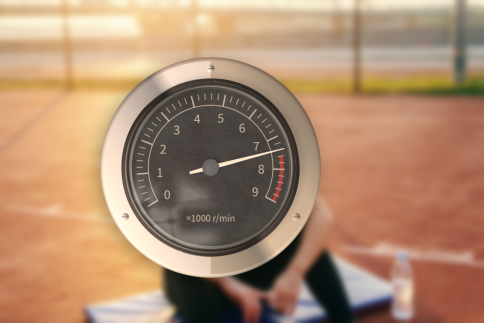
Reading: 7400rpm
